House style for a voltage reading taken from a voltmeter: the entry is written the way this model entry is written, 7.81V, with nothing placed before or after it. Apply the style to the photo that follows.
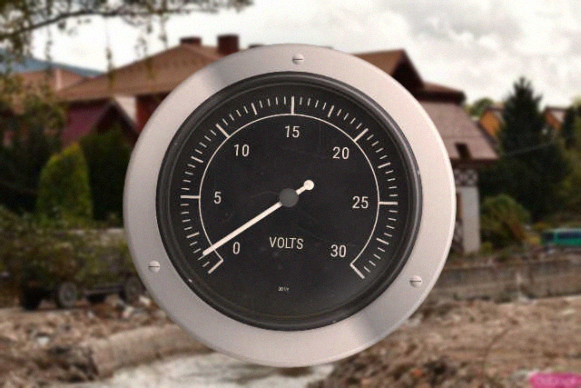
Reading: 1V
